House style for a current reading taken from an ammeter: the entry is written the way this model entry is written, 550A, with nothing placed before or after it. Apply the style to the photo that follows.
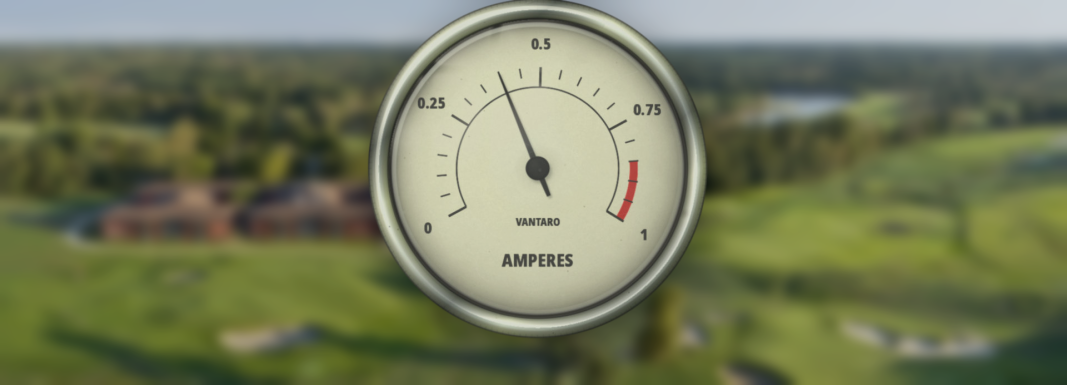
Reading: 0.4A
